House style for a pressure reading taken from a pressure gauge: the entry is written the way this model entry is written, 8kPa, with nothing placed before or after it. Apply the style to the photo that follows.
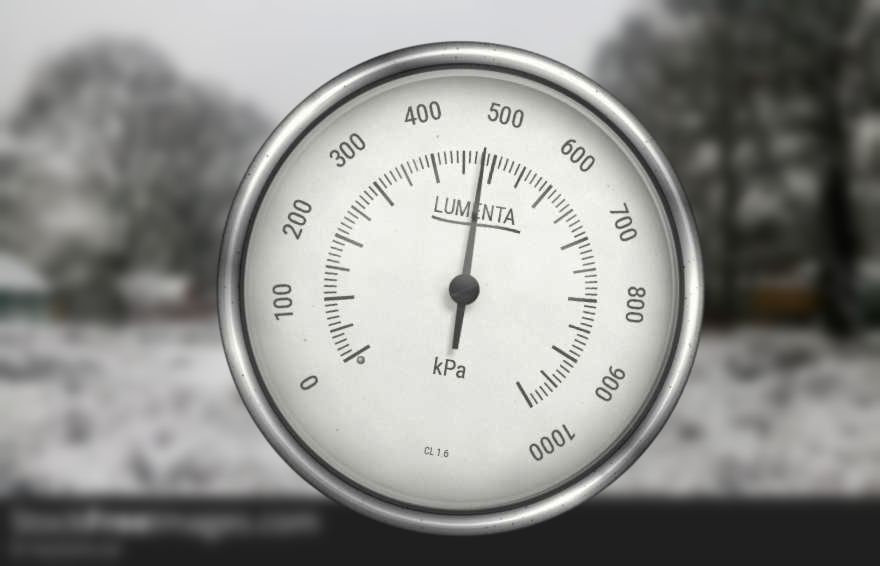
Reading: 480kPa
